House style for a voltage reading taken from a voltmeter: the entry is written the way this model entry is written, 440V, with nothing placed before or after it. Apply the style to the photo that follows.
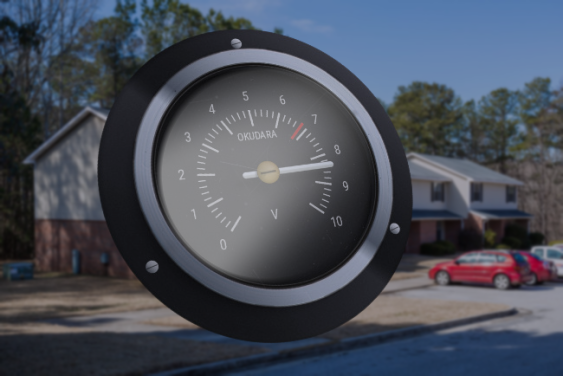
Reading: 8.4V
